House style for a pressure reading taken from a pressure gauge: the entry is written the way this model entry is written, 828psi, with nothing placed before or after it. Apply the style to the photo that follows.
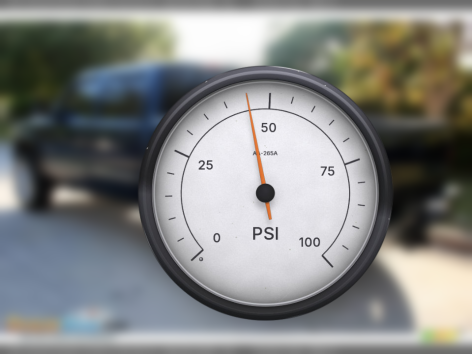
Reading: 45psi
